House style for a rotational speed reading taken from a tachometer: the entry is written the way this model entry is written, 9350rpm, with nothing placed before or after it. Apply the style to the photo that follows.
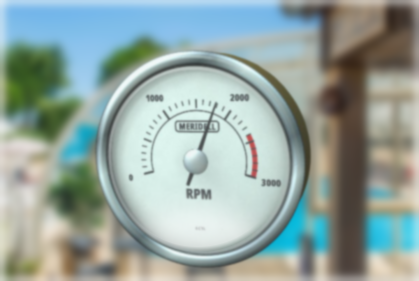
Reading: 1800rpm
